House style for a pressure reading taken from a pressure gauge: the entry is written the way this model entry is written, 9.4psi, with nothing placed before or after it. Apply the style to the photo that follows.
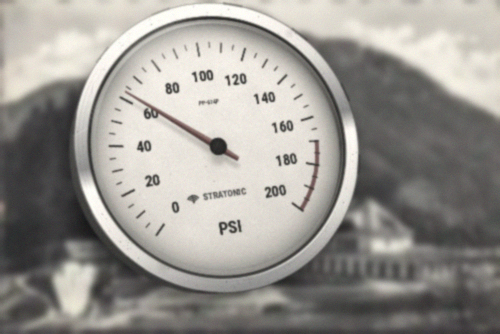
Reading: 62.5psi
